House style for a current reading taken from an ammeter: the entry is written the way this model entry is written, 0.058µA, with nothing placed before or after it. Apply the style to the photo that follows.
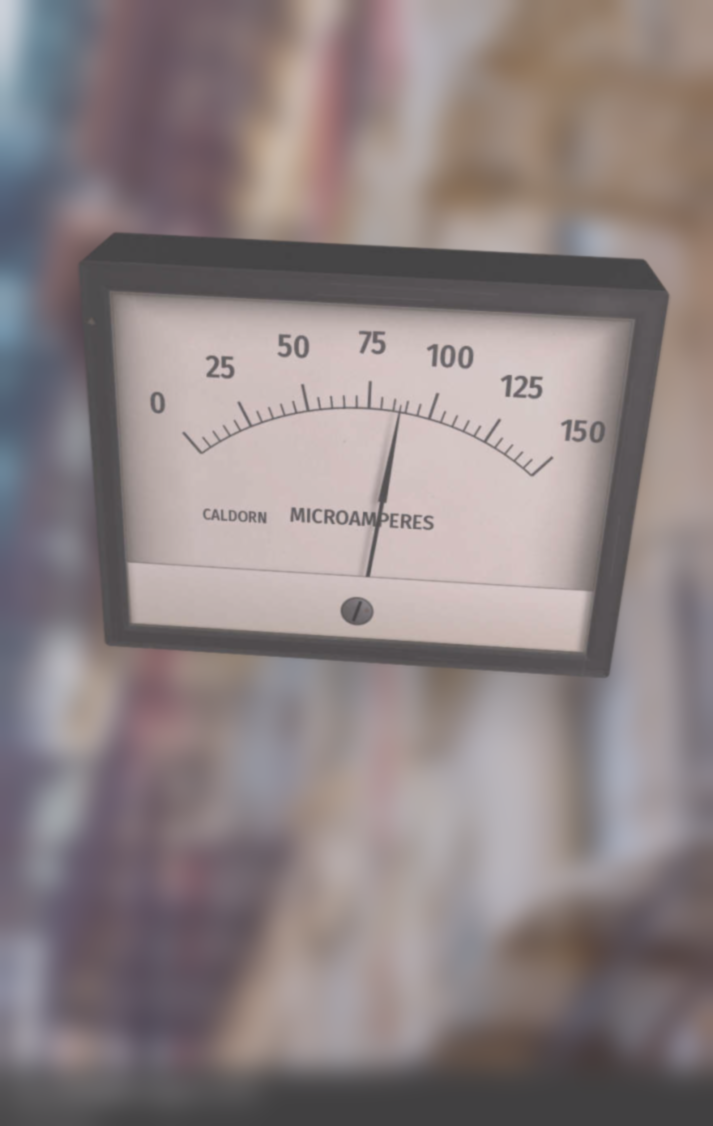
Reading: 87.5µA
